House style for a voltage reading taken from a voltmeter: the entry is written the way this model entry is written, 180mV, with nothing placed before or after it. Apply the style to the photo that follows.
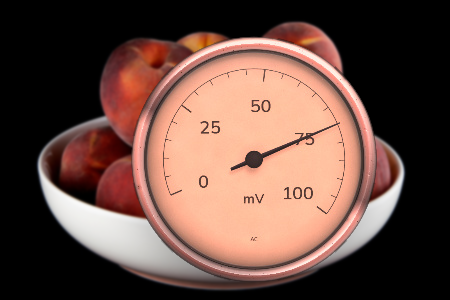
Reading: 75mV
